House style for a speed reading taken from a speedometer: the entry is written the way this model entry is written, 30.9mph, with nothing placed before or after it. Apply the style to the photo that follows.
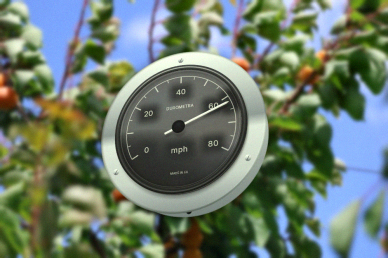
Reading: 62.5mph
